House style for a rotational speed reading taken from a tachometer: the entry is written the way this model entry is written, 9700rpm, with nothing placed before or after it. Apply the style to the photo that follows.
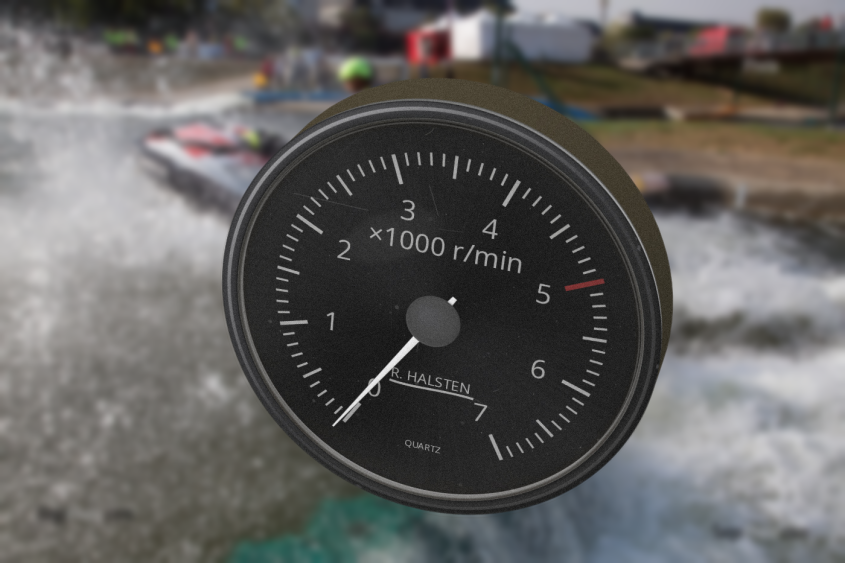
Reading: 50rpm
